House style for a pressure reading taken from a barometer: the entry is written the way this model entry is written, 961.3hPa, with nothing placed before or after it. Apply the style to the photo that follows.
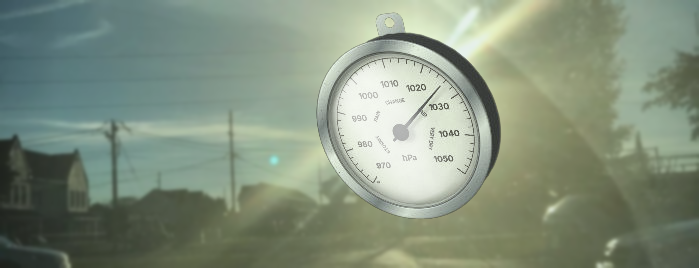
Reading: 1026hPa
